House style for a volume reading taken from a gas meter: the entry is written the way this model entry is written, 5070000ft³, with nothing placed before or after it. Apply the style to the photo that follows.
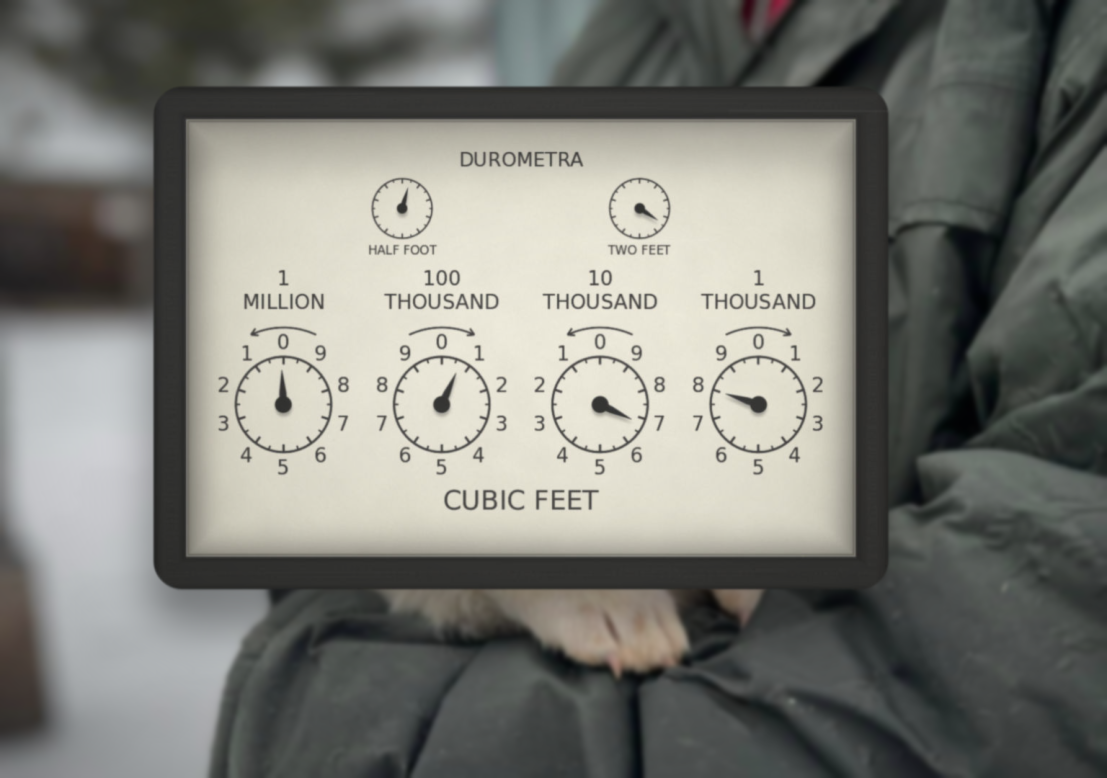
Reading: 6800ft³
